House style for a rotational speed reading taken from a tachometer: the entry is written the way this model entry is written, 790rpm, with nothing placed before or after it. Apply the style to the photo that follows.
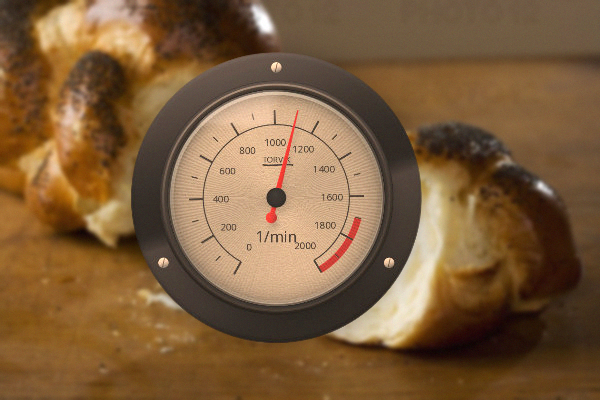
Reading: 1100rpm
